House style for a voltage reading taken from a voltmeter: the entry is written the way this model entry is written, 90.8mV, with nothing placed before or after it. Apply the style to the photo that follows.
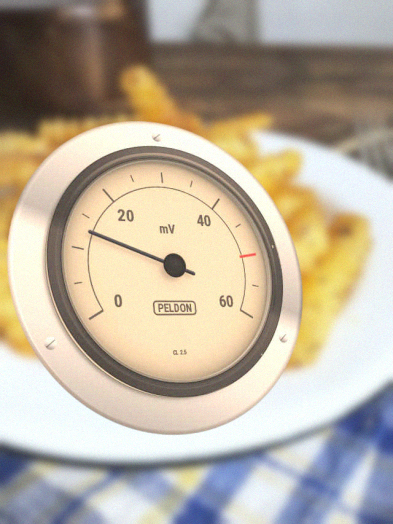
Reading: 12.5mV
